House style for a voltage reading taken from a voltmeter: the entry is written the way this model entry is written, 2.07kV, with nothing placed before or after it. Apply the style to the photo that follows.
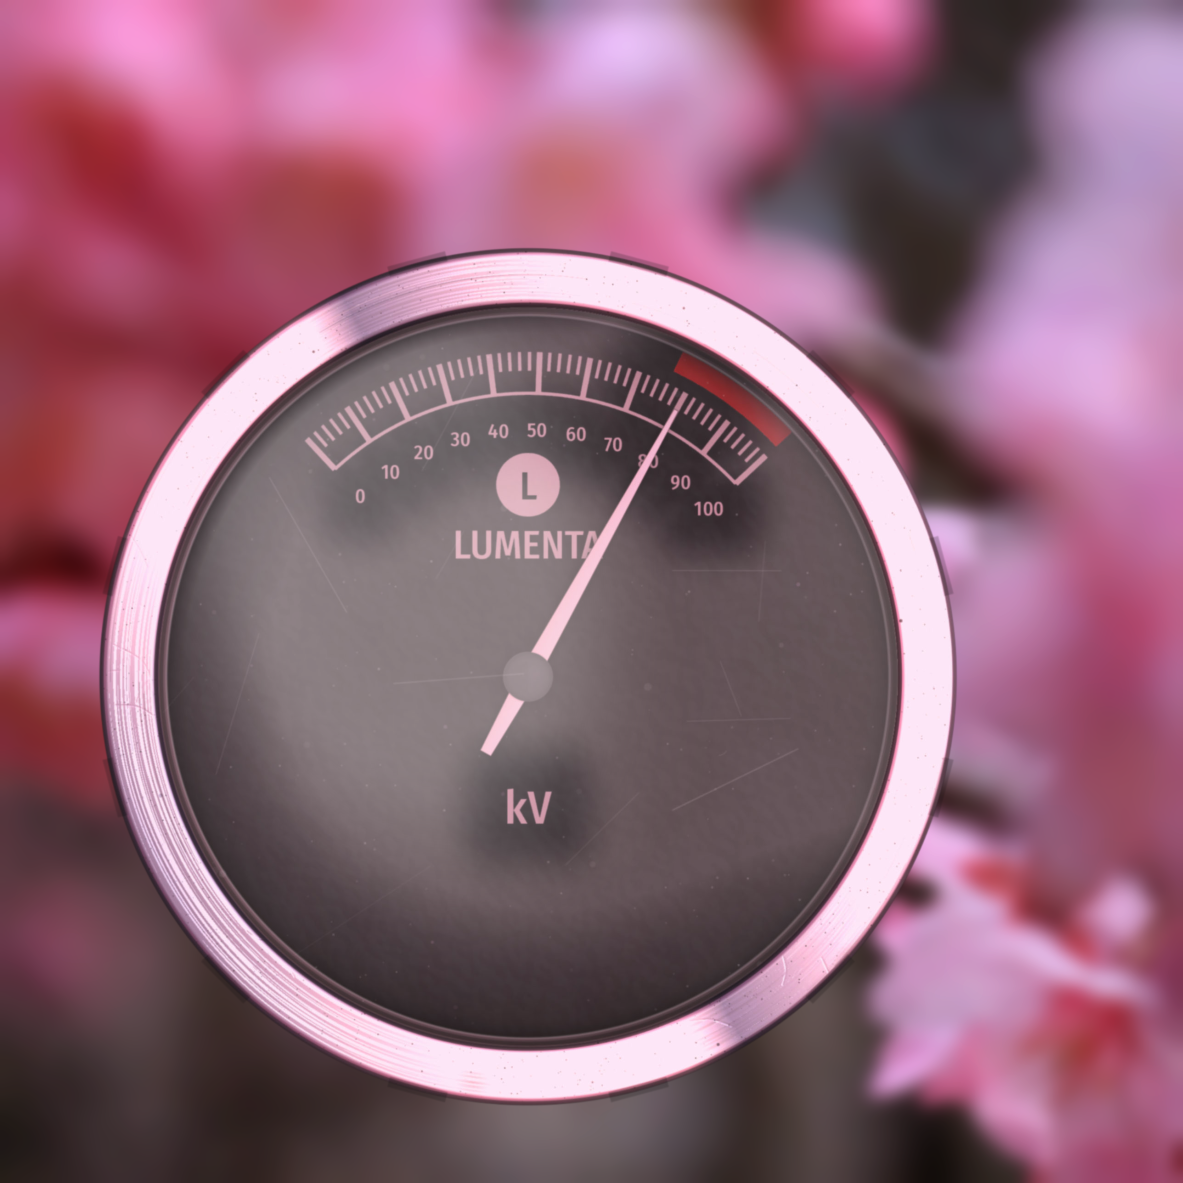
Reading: 80kV
